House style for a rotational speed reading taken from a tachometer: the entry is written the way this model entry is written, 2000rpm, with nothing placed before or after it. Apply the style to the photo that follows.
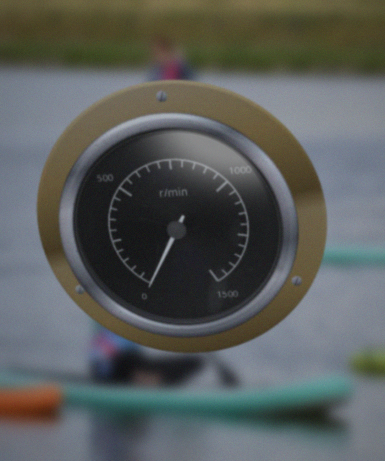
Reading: 0rpm
